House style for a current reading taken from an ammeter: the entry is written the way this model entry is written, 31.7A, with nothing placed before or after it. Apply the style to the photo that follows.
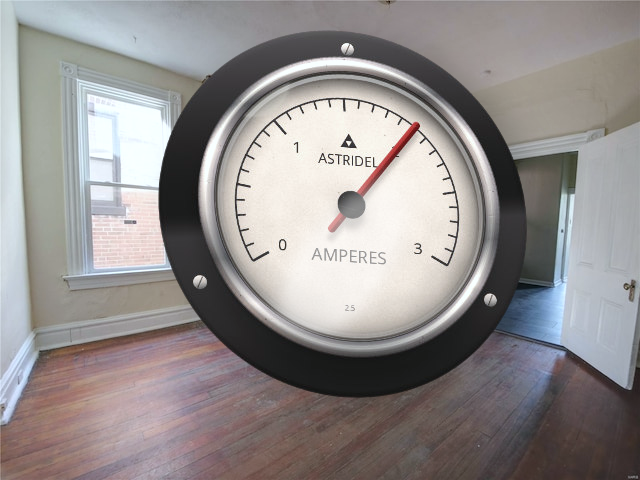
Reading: 2A
